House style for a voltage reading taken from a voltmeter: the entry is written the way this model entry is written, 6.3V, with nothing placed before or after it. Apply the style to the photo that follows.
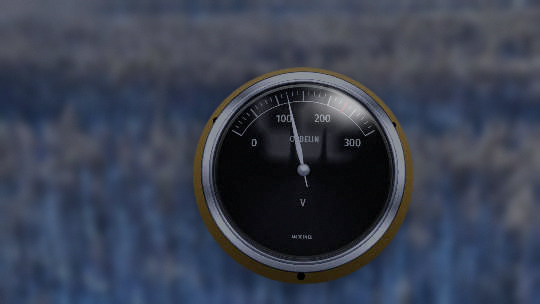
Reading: 120V
